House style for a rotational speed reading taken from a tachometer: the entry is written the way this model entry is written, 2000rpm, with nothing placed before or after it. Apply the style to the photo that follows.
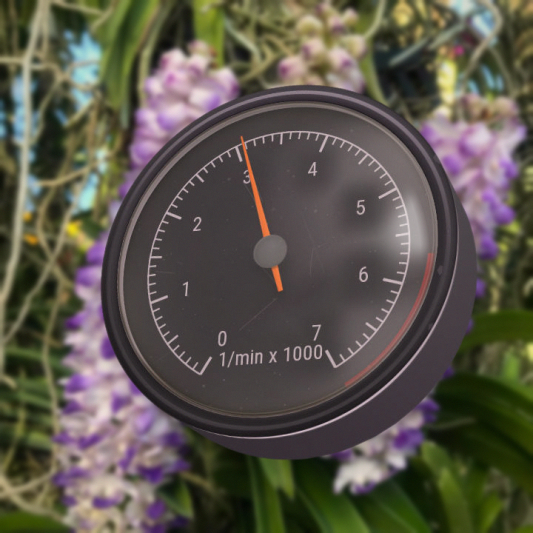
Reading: 3100rpm
